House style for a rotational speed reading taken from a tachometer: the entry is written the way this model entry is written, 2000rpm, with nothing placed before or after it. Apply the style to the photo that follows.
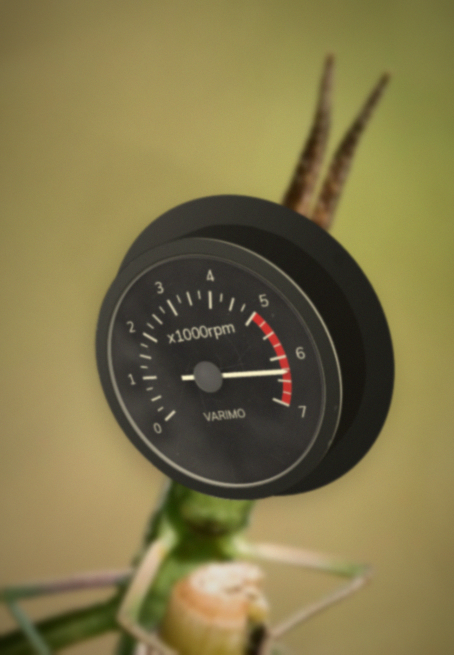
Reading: 6250rpm
